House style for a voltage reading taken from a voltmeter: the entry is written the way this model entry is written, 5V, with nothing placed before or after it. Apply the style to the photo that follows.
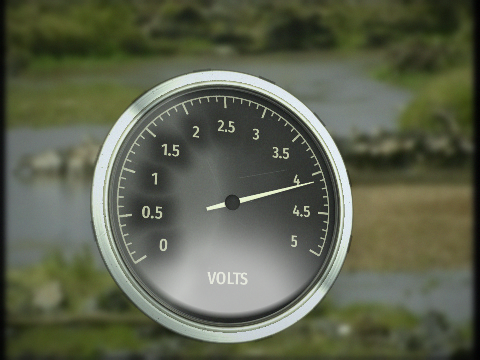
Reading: 4.1V
